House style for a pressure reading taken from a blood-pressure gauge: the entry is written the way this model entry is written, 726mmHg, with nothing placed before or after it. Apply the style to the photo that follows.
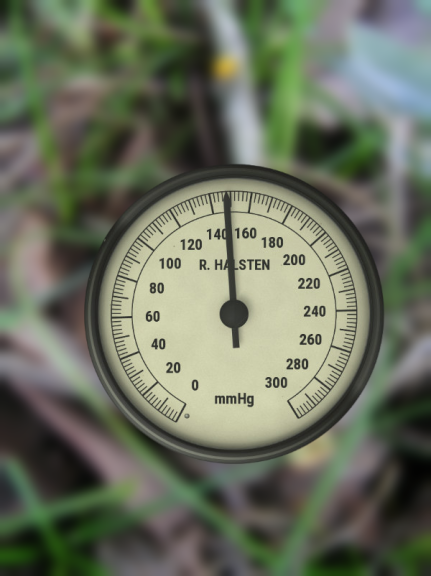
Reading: 148mmHg
